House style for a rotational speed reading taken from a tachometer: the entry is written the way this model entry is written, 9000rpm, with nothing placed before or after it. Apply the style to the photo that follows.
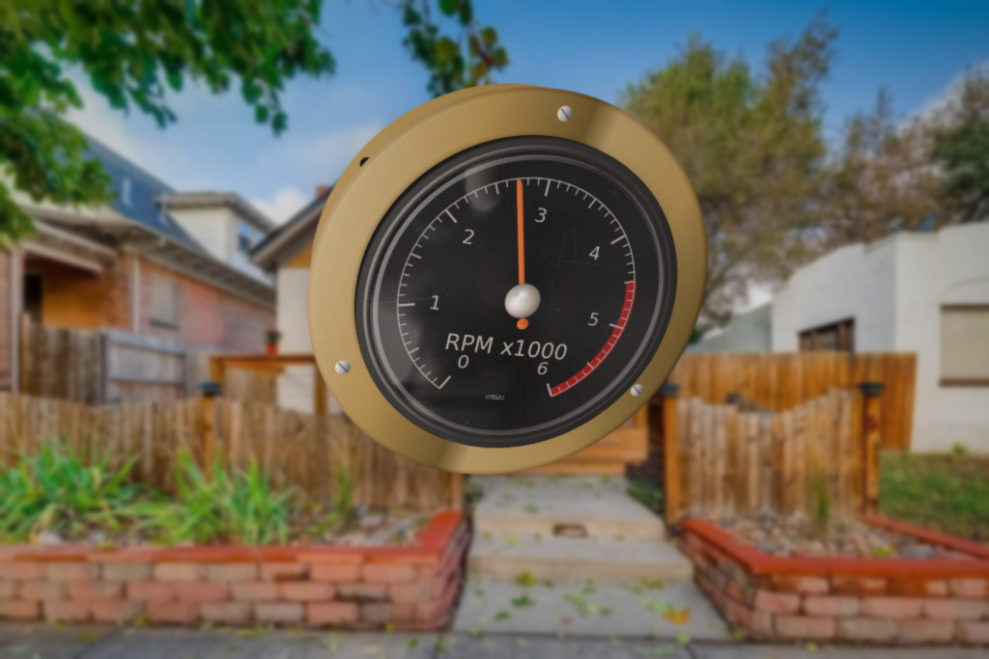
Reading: 2700rpm
